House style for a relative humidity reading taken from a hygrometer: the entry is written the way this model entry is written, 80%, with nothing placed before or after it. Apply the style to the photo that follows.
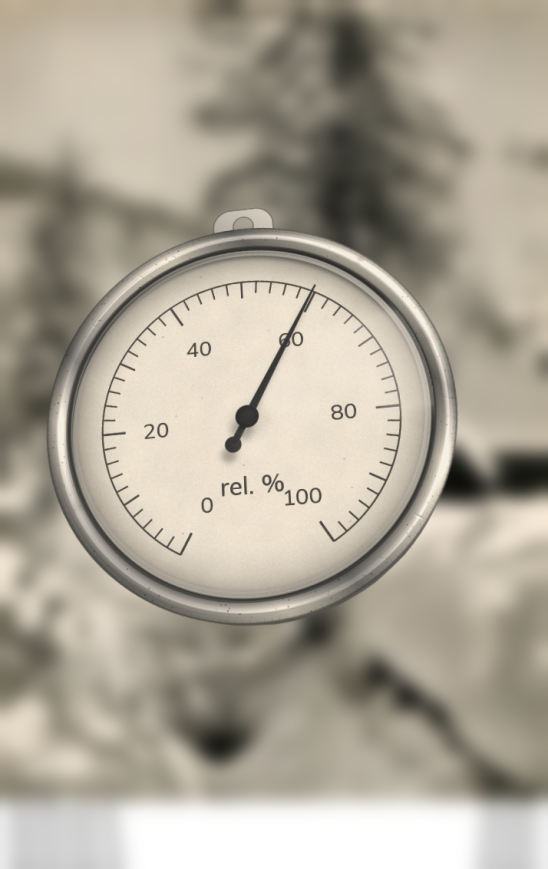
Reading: 60%
